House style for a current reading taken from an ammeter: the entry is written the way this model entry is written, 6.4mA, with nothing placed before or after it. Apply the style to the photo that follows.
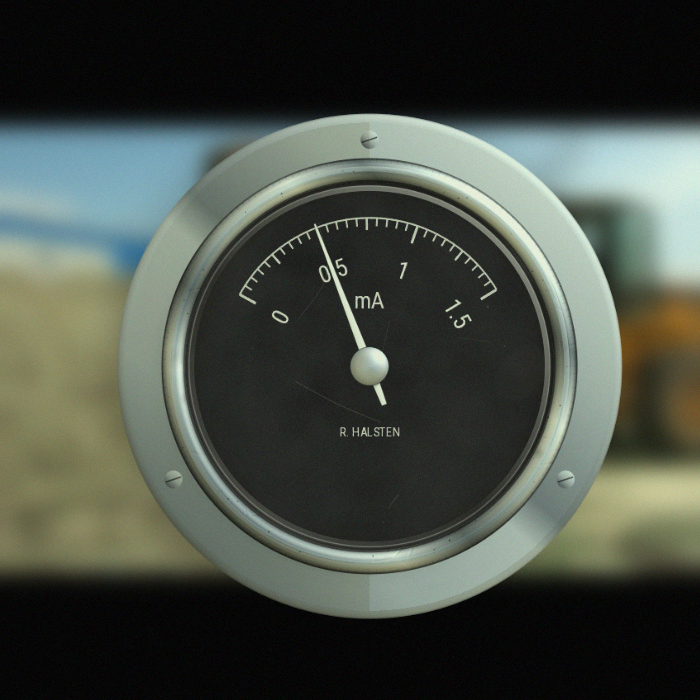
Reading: 0.5mA
